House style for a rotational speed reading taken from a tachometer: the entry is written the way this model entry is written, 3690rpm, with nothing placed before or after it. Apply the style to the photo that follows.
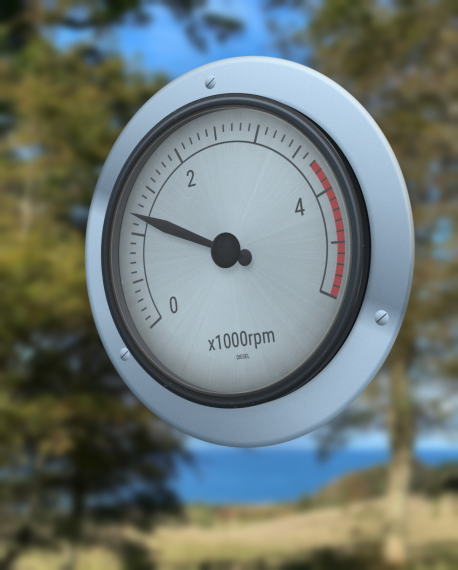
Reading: 1200rpm
